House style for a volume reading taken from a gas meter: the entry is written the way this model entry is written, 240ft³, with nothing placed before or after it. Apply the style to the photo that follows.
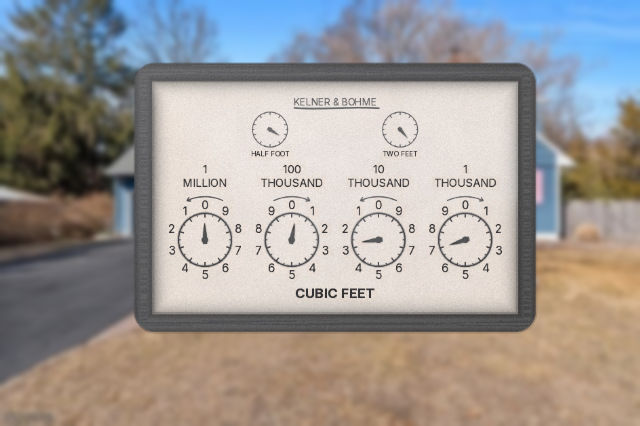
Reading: 2700ft³
